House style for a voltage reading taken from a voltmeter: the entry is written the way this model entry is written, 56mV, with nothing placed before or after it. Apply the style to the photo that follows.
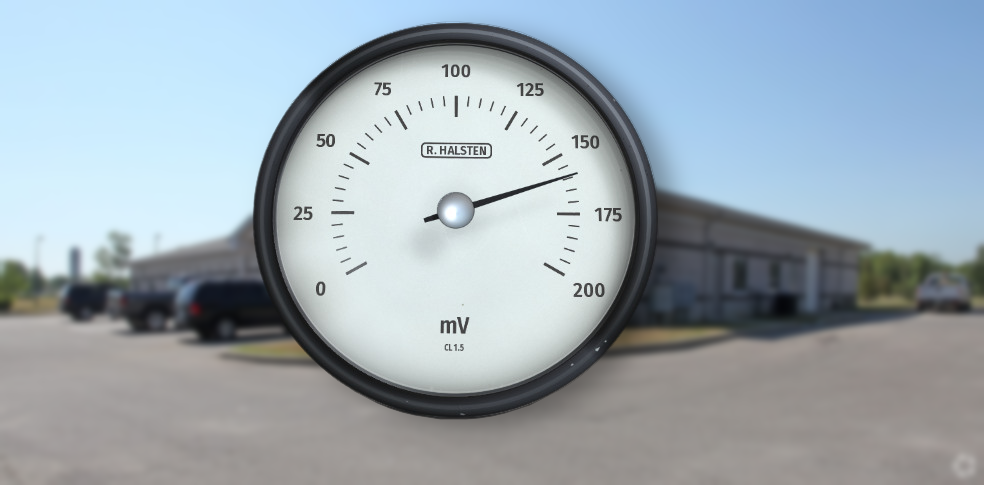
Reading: 160mV
